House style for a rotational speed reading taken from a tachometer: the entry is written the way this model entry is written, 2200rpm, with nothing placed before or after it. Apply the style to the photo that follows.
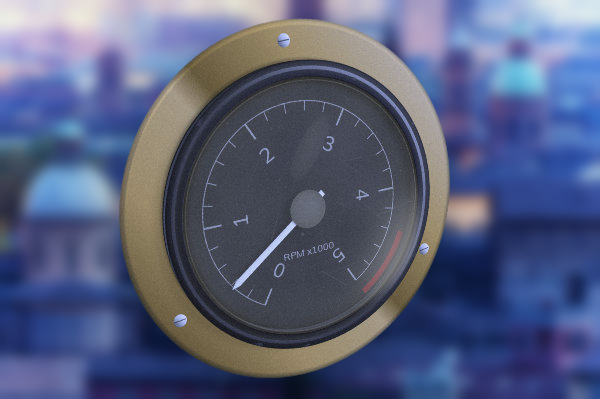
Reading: 400rpm
